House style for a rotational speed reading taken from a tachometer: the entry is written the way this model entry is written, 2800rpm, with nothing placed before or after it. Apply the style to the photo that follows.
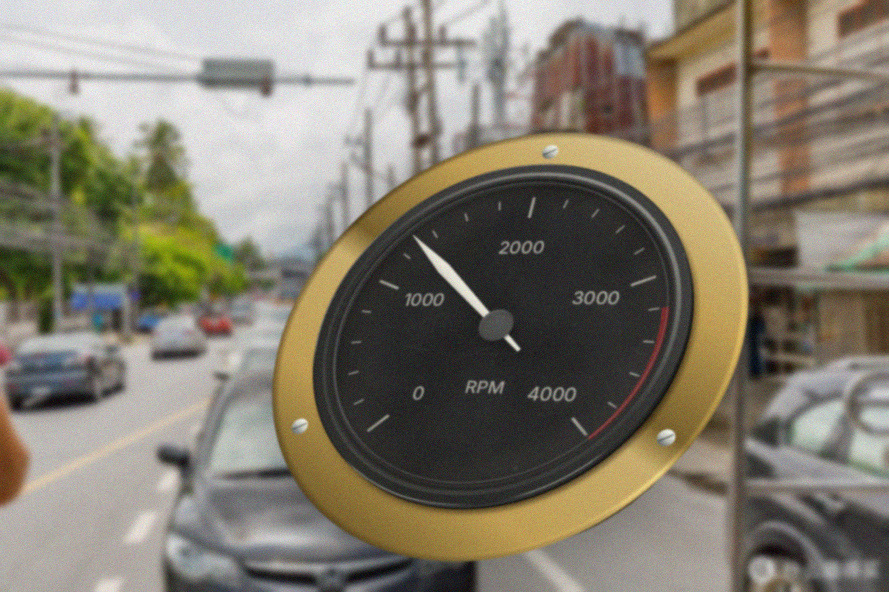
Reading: 1300rpm
